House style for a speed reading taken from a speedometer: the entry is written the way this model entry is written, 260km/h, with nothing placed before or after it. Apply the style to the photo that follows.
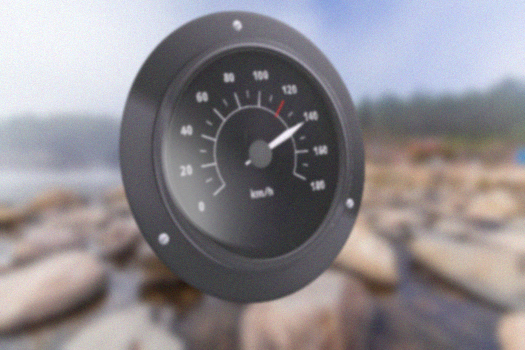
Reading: 140km/h
